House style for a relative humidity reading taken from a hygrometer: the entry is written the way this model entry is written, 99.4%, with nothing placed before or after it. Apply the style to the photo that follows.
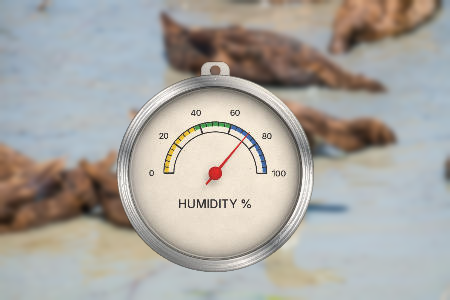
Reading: 72%
